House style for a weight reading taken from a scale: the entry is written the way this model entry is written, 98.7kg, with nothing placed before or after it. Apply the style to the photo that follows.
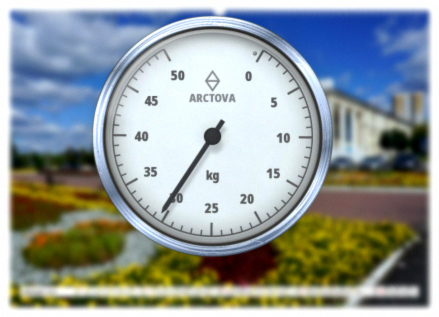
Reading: 30.5kg
